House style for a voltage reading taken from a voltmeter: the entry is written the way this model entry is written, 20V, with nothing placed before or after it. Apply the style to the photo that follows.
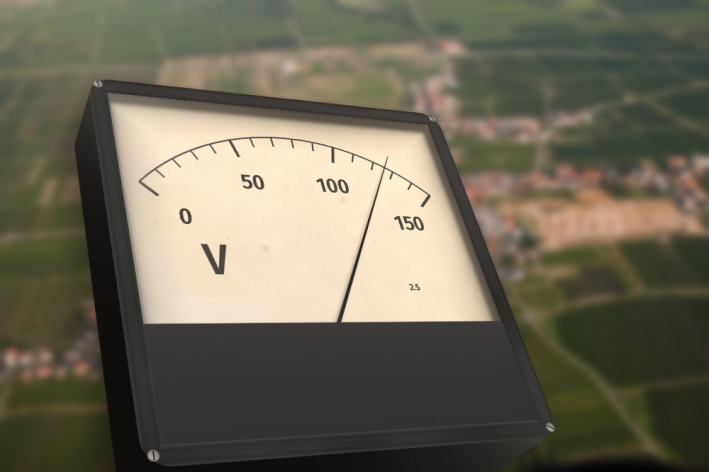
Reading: 125V
